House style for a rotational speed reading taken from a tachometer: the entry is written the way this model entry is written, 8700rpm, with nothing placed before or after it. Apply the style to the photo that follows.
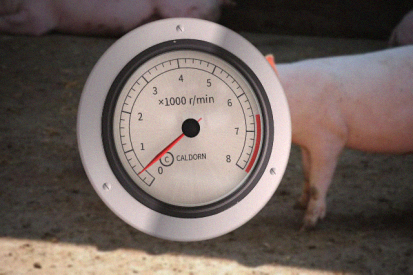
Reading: 400rpm
